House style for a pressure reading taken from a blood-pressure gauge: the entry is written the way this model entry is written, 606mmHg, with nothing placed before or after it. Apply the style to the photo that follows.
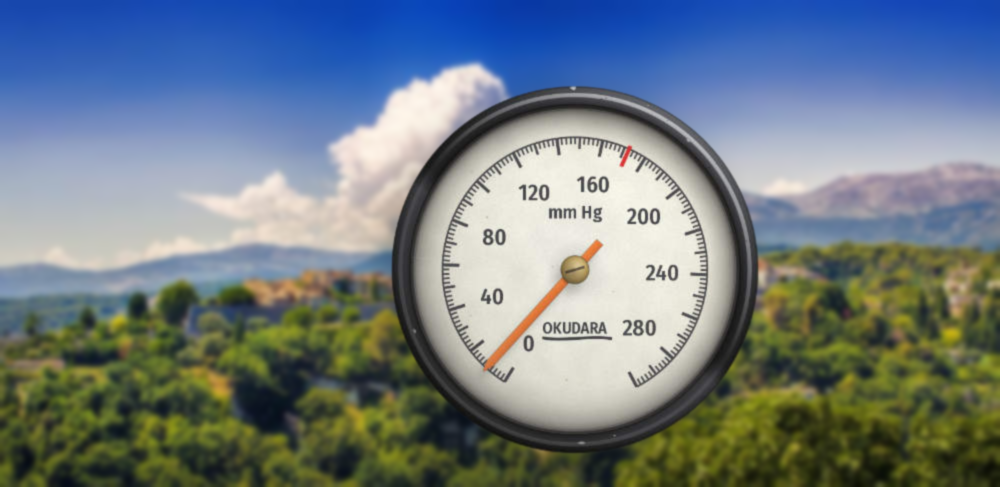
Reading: 10mmHg
